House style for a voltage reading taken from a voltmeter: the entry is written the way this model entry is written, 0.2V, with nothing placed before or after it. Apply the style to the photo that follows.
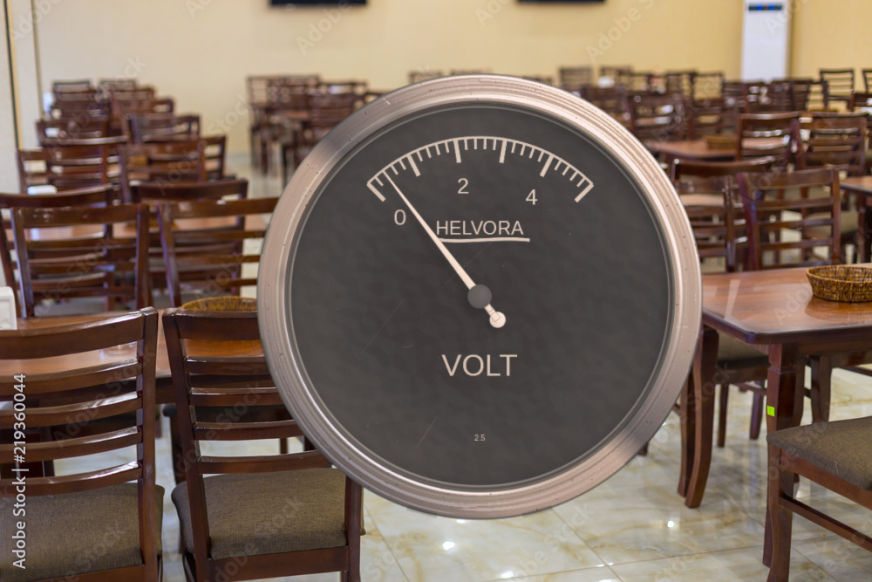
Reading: 0.4V
